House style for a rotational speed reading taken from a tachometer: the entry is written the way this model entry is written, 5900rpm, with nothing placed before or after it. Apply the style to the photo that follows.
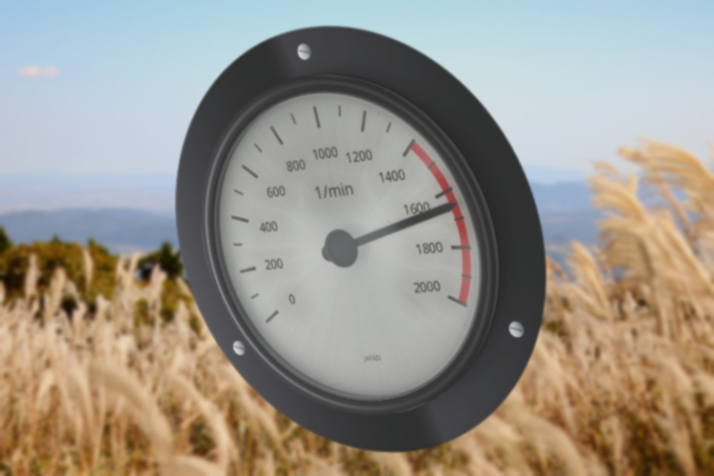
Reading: 1650rpm
